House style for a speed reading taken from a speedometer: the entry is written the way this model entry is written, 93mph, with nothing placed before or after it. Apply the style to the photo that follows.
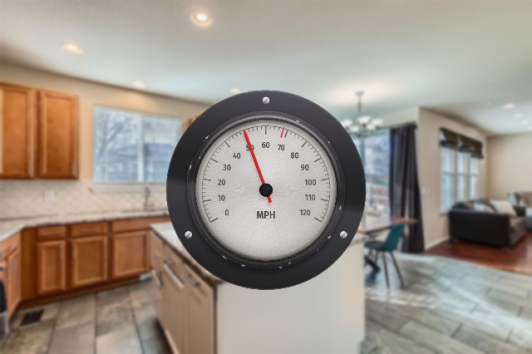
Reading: 50mph
